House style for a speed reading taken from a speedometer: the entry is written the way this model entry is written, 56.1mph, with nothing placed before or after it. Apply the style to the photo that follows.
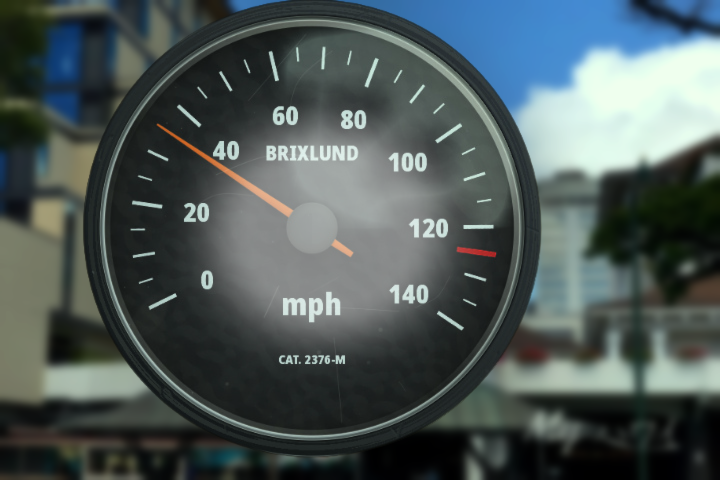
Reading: 35mph
